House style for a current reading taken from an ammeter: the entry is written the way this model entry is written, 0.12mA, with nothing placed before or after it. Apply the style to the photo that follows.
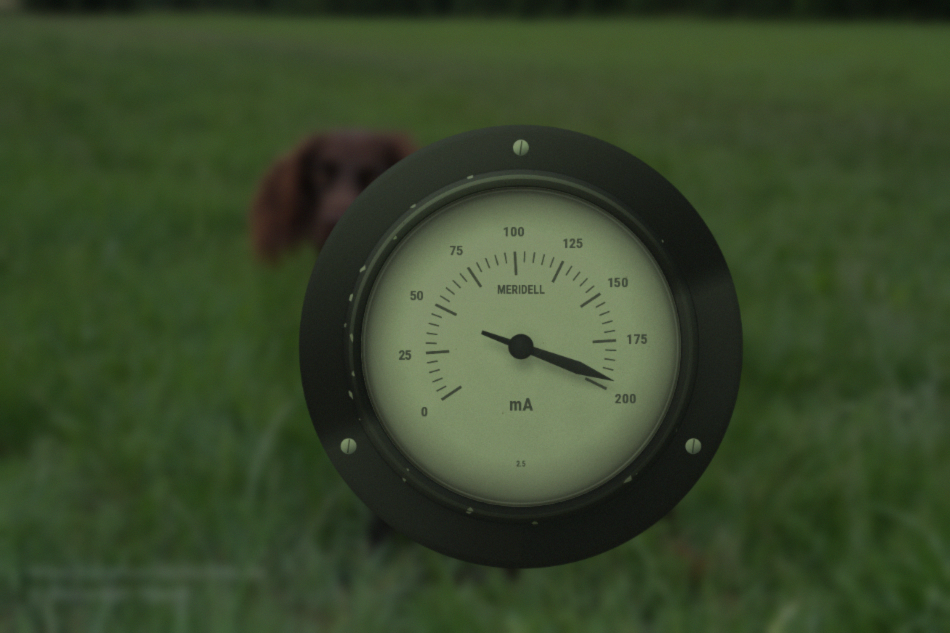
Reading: 195mA
